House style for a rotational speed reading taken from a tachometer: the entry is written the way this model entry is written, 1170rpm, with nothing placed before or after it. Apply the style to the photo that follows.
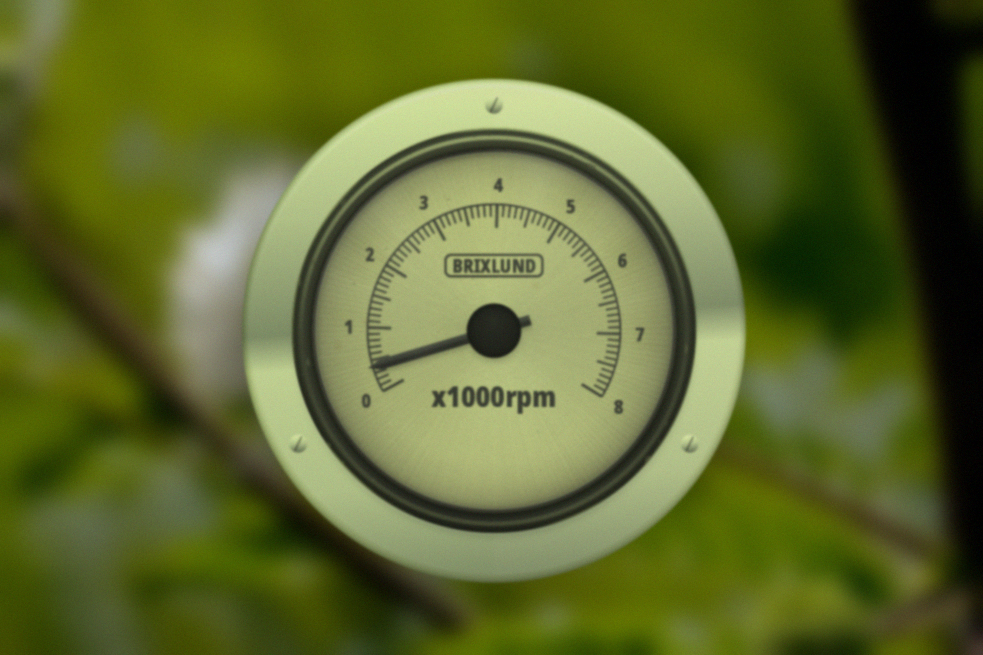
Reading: 400rpm
